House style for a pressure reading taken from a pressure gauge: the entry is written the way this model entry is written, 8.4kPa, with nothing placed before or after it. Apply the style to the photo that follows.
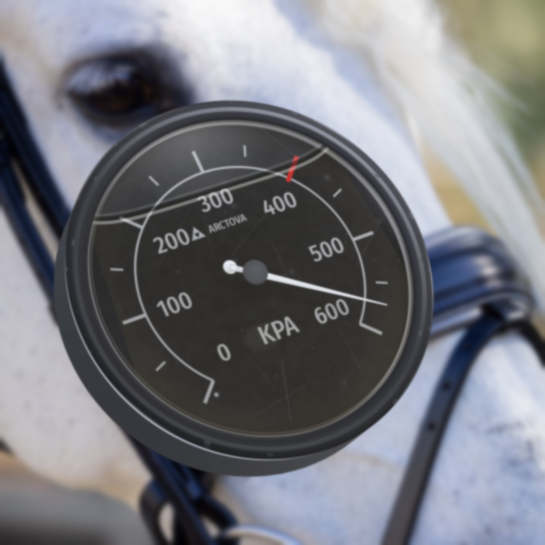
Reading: 575kPa
